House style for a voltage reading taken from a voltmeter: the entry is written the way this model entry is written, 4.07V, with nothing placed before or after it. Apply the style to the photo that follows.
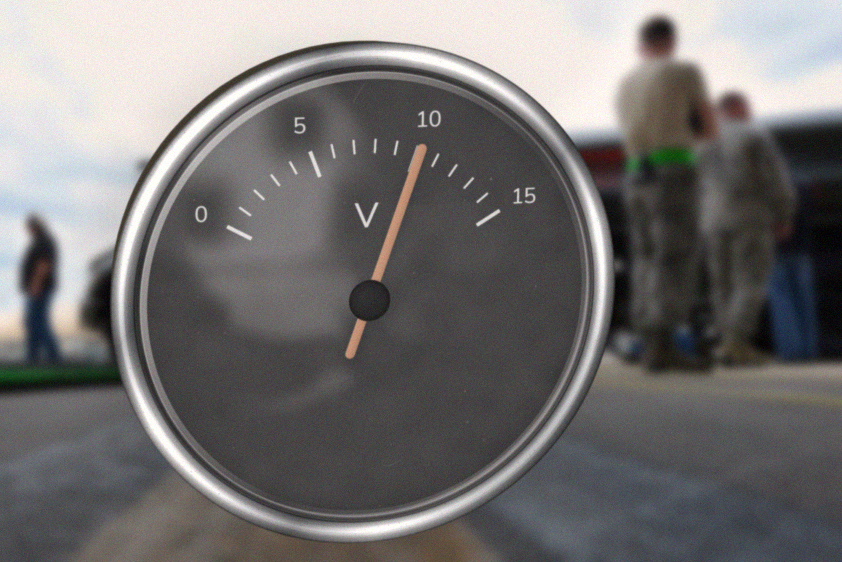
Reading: 10V
